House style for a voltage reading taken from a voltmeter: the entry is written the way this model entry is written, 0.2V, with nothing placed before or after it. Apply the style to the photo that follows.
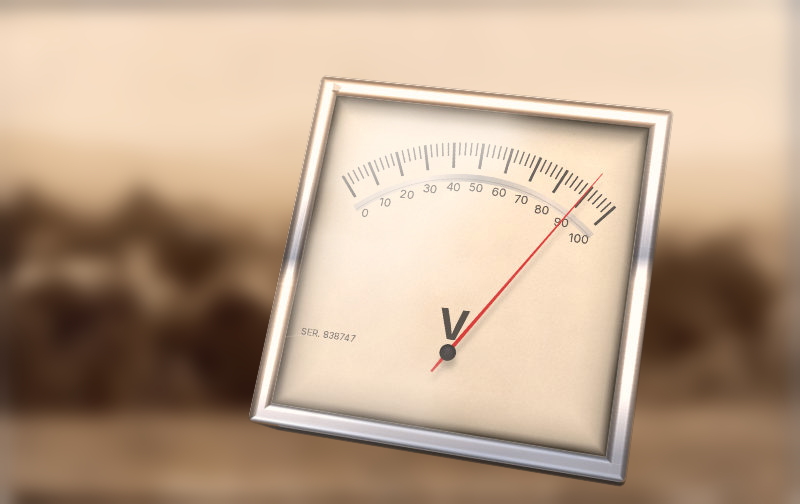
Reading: 90V
